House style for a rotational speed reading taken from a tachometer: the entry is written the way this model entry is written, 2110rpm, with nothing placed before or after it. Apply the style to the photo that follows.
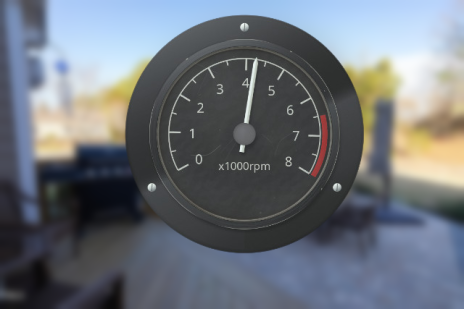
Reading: 4250rpm
